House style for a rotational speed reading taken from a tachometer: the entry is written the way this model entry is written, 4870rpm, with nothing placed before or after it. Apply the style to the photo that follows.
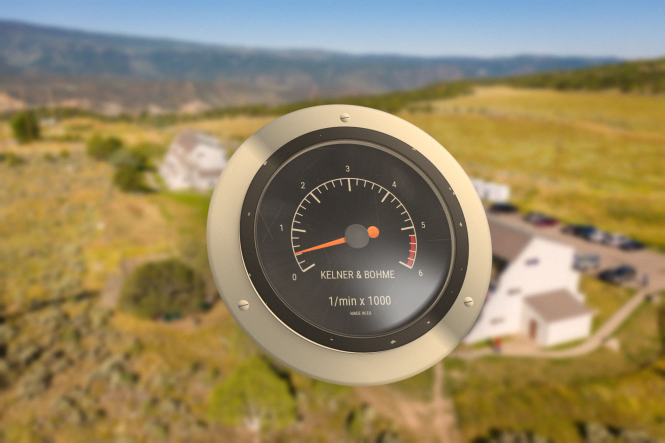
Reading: 400rpm
